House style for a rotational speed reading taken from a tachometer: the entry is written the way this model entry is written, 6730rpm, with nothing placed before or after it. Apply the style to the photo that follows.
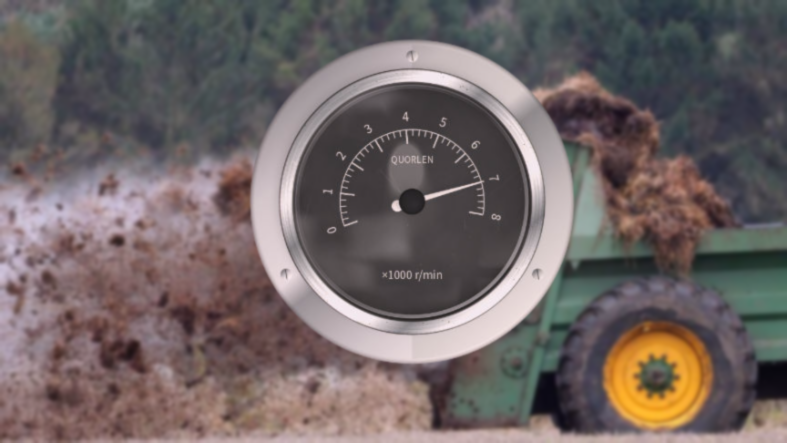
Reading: 7000rpm
